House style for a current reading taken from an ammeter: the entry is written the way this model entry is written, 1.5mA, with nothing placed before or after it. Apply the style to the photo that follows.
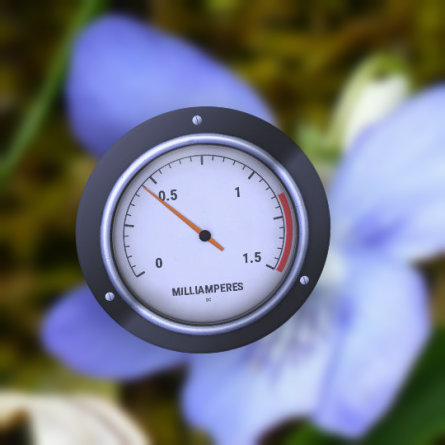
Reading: 0.45mA
